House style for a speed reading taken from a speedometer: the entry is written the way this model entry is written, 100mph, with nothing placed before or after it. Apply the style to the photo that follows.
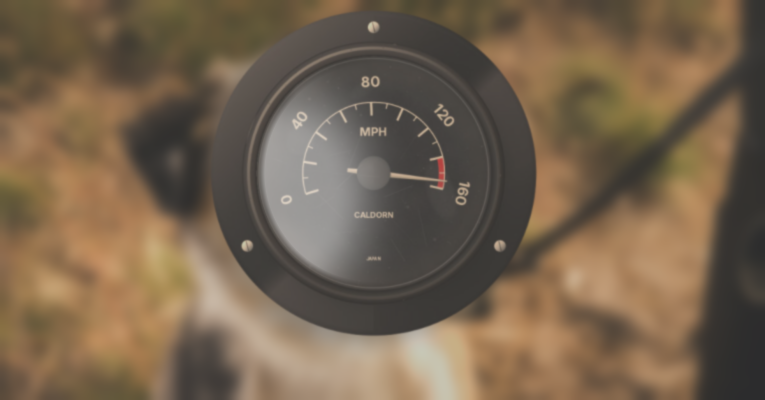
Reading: 155mph
